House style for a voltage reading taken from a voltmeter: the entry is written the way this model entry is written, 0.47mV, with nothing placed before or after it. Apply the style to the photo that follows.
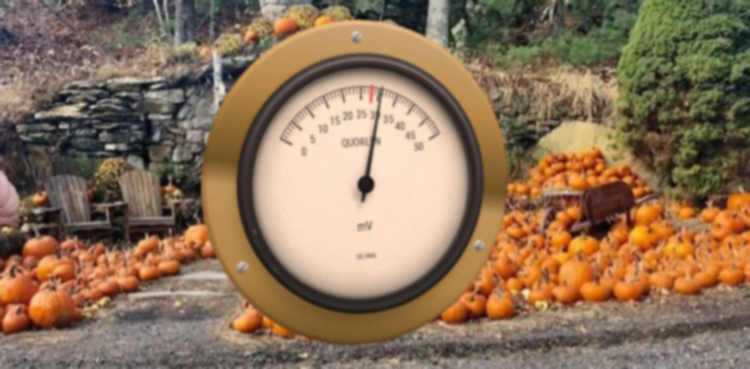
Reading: 30mV
